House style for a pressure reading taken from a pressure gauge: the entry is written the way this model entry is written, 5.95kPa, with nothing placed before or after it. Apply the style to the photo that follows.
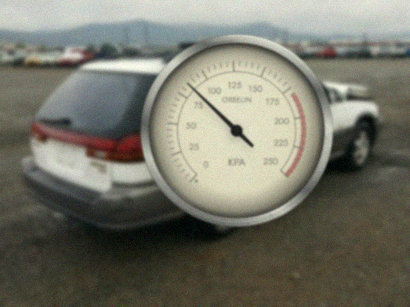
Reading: 85kPa
